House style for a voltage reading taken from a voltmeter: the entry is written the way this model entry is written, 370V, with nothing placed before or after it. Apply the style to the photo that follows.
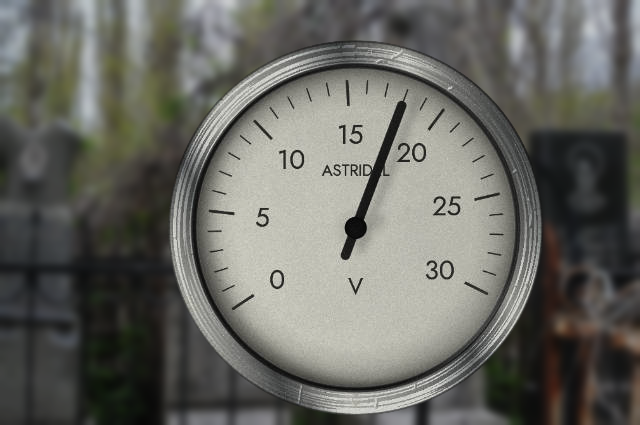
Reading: 18V
